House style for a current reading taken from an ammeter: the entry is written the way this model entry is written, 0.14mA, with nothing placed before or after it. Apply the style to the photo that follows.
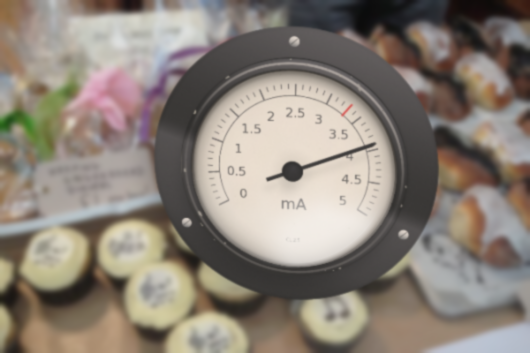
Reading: 3.9mA
